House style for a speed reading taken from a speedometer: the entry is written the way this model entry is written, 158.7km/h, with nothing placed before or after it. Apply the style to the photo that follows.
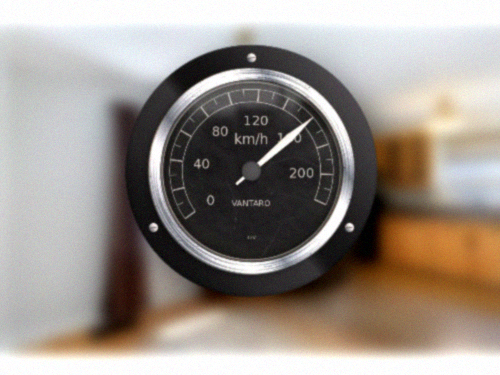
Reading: 160km/h
